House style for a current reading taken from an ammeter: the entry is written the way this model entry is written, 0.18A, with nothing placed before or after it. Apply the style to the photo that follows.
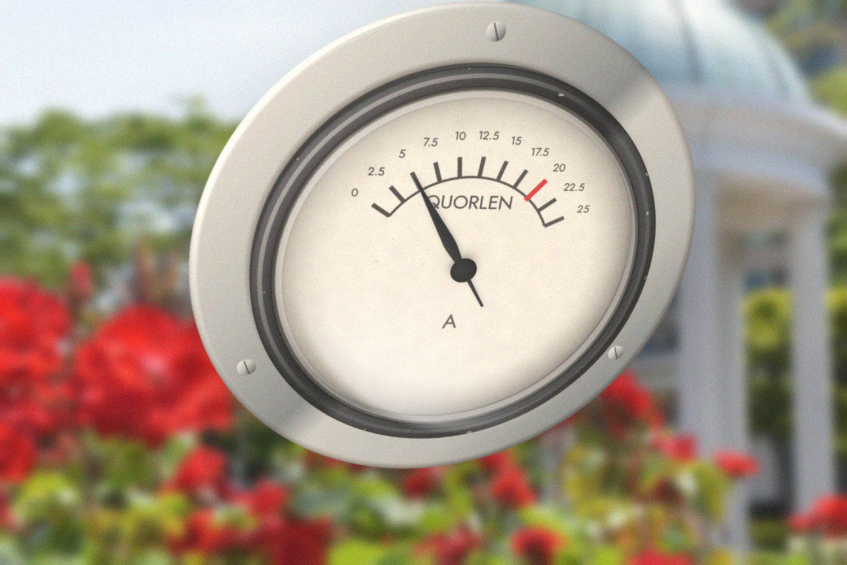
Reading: 5A
